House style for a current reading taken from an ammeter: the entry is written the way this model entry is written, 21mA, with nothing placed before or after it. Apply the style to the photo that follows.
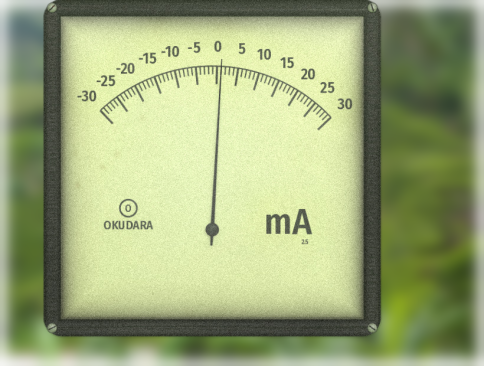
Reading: 1mA
